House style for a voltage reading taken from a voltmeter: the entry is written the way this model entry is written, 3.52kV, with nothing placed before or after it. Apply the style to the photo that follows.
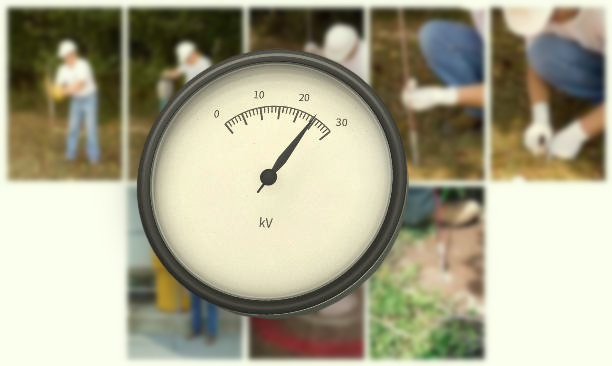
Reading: 25kV
